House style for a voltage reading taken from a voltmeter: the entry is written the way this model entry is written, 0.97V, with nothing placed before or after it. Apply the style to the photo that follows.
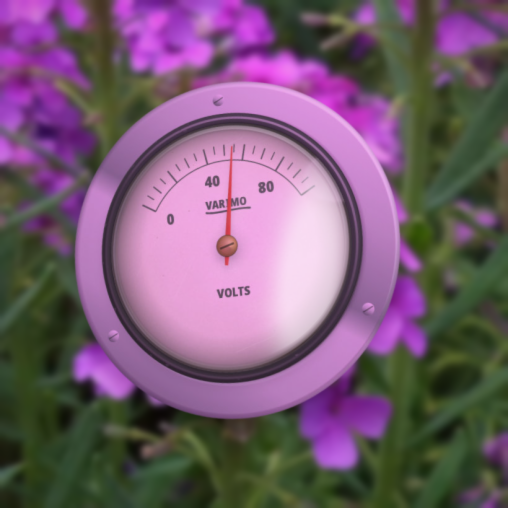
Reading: 55V
